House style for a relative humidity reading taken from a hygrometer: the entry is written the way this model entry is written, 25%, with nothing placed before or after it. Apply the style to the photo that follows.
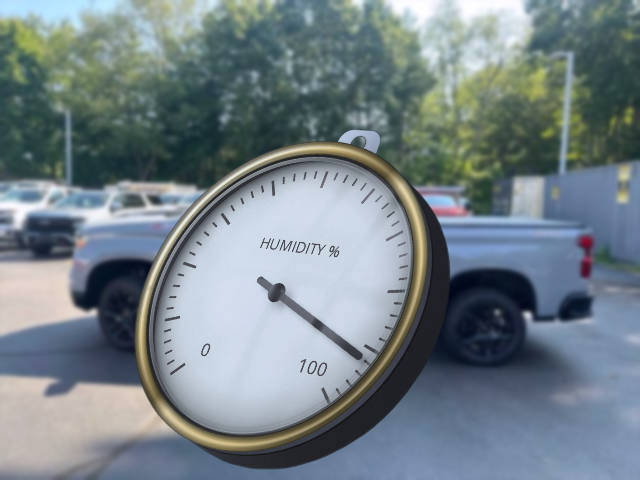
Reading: 92%
